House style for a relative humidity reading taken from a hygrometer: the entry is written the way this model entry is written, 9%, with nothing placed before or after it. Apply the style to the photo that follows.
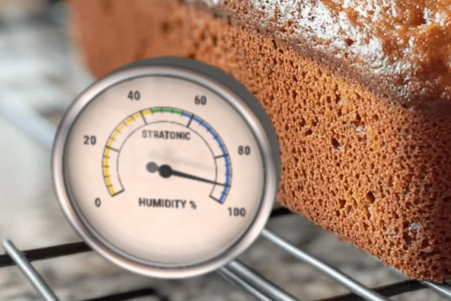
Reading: 92%
